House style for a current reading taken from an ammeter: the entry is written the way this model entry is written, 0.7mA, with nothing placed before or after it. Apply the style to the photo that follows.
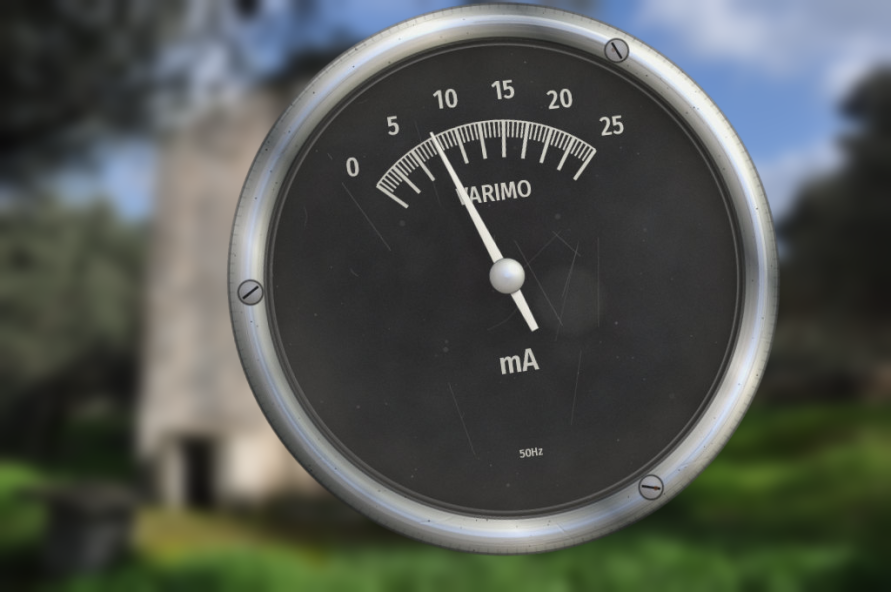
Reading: 7.5mA
